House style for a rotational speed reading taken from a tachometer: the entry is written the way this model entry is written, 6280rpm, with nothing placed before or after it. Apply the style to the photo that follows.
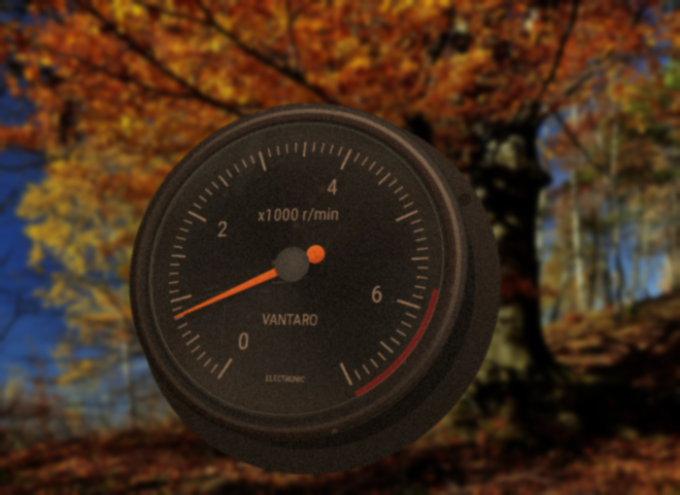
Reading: 800rpm
